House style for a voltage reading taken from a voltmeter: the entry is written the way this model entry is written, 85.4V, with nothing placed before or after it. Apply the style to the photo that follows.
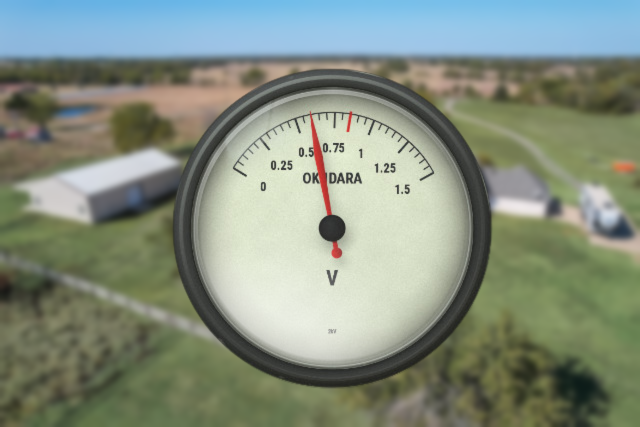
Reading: 0.6V
